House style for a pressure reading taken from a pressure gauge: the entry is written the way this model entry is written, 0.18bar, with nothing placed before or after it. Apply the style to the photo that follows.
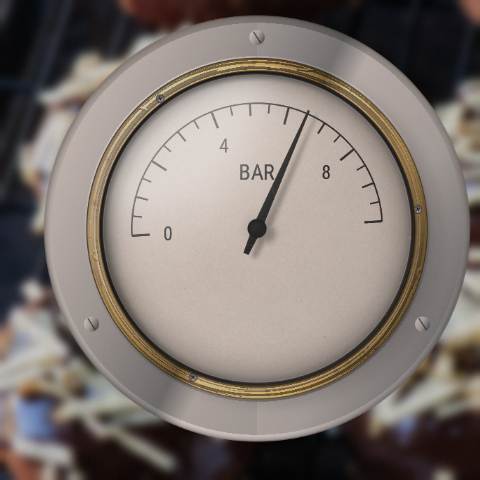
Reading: 6.5bar
